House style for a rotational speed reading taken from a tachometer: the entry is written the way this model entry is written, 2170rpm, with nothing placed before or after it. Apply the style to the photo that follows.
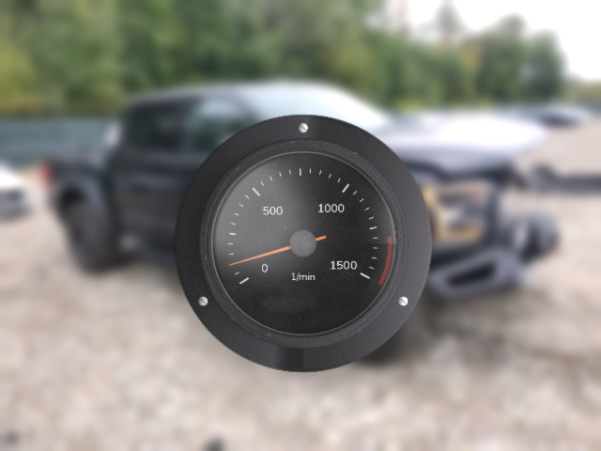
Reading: 100rpm
